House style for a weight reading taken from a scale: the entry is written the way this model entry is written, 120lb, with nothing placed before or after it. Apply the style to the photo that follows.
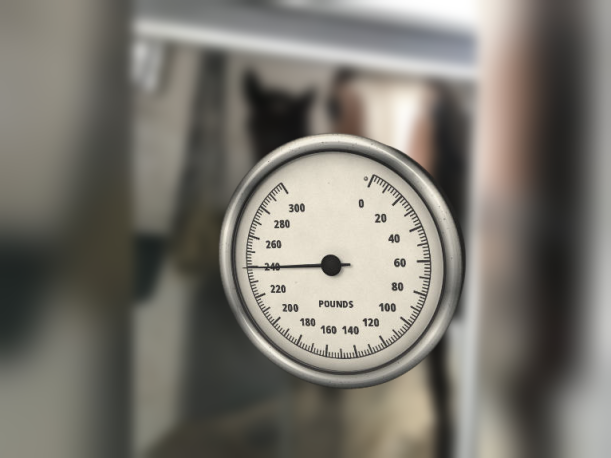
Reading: 240lb
